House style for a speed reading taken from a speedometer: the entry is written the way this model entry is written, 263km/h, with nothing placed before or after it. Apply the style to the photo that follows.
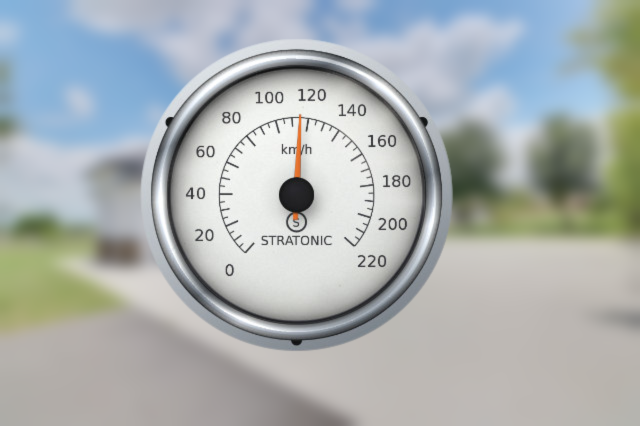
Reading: 115km/h
